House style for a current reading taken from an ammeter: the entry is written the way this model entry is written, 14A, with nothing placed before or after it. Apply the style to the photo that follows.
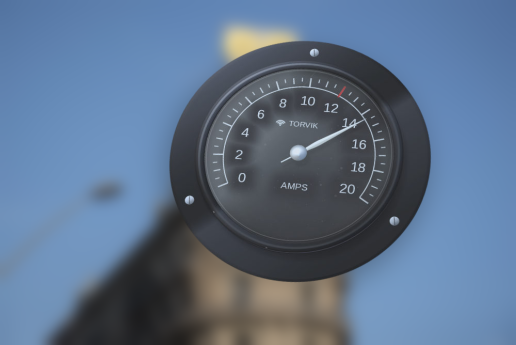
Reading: 14.5A
